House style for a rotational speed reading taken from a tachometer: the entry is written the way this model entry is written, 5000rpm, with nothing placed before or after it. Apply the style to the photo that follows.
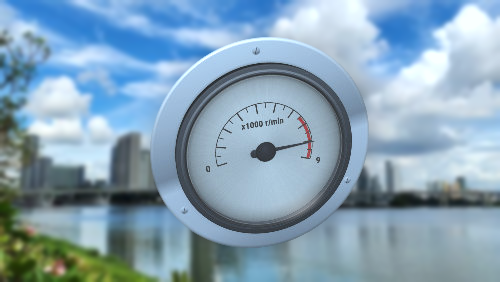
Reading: 8000rpm
